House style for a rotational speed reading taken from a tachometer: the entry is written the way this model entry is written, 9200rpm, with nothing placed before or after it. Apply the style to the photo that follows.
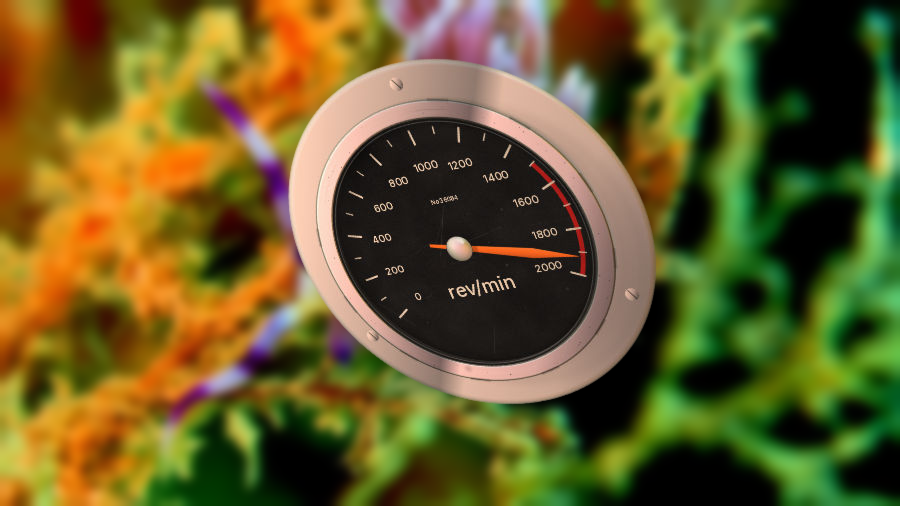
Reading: 1900rpm
